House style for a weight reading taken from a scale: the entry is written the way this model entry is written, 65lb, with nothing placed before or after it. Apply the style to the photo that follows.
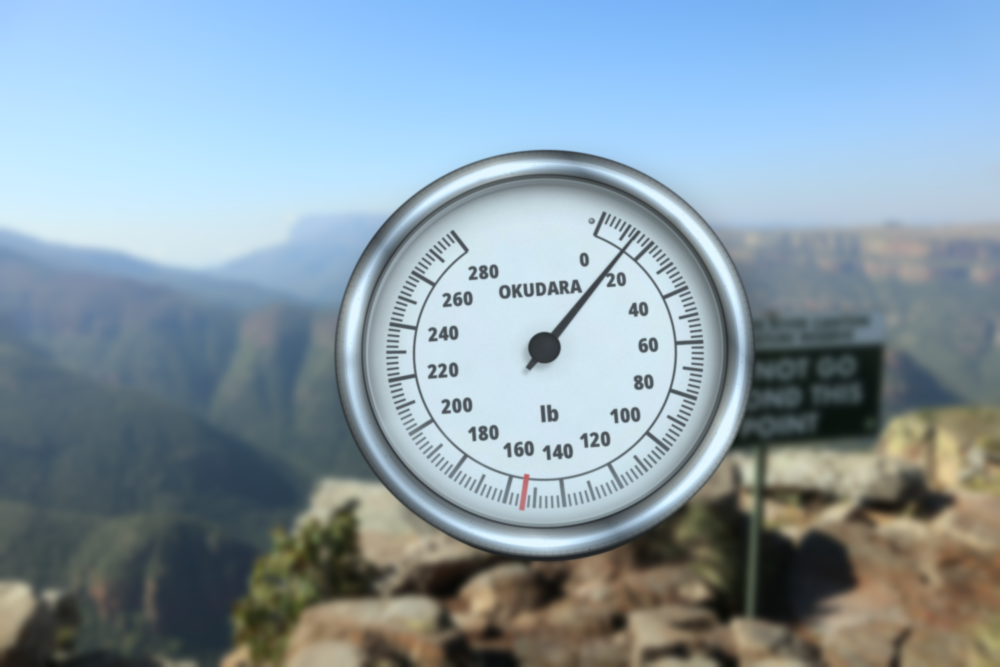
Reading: 14lb
